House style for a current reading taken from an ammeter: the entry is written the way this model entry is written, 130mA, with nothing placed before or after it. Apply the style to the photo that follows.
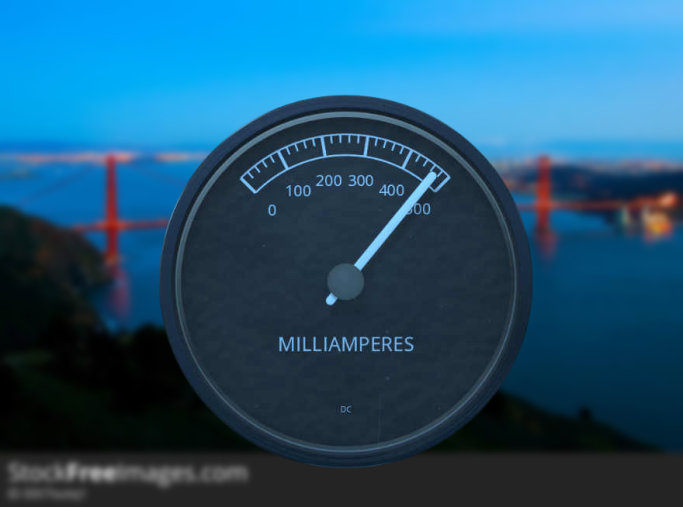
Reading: 470mA
